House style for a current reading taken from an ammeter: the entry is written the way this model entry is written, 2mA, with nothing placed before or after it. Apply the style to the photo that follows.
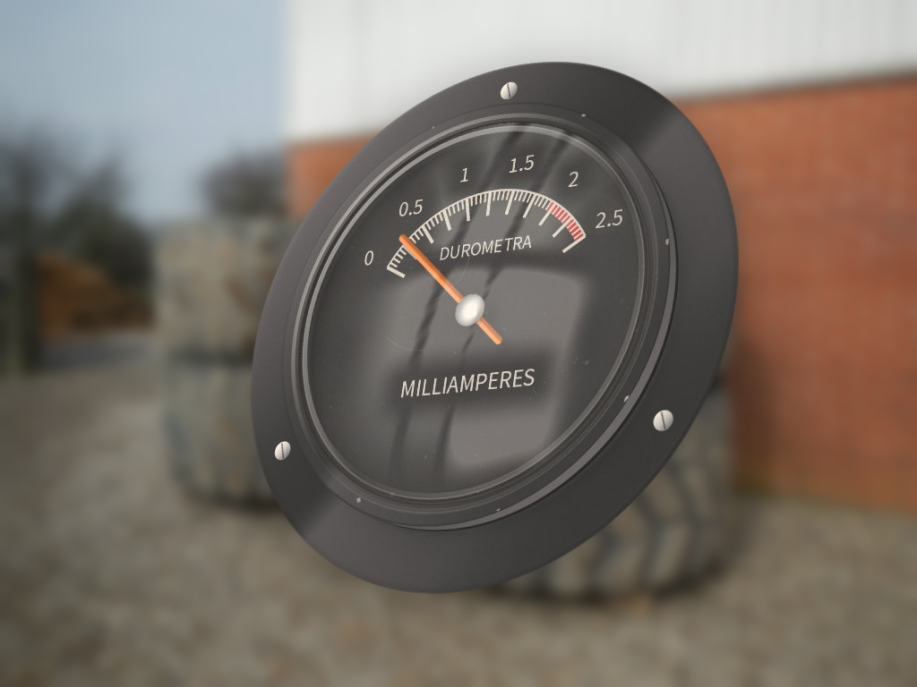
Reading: 0.3mA
